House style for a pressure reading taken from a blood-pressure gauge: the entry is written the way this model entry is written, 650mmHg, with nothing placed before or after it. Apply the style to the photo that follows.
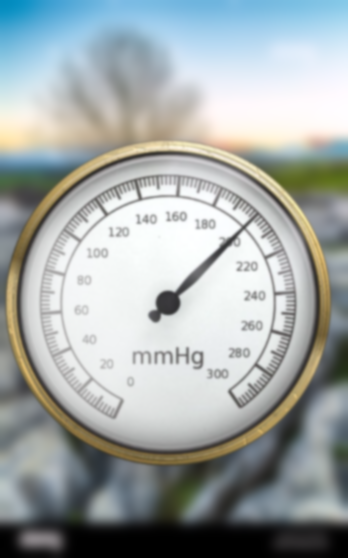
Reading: 200mmHg
